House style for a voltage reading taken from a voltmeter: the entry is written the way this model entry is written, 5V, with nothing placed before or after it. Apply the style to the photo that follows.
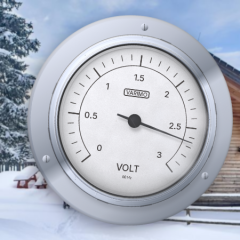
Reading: 2.65V
